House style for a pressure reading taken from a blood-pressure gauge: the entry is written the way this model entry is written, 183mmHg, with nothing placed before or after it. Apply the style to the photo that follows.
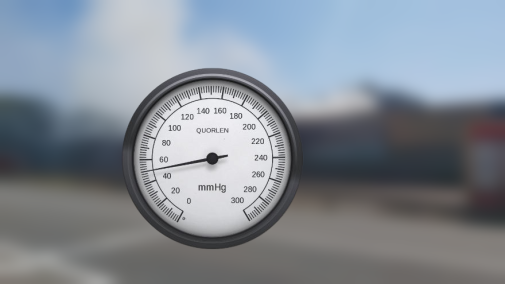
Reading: 50mmHg
